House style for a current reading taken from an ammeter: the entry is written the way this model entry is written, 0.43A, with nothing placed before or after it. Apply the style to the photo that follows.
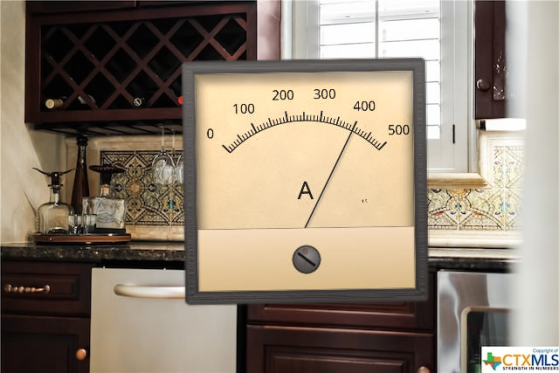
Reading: 400A
